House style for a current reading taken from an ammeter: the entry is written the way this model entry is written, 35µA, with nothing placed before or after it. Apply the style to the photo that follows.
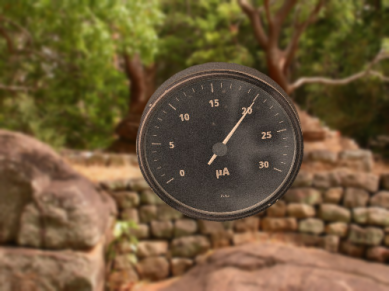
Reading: 20µA
